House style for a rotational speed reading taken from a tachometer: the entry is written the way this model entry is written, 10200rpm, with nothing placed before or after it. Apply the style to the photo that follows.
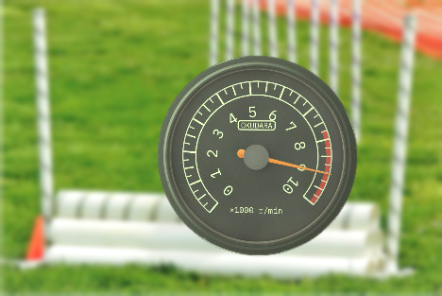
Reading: 9000rpm
